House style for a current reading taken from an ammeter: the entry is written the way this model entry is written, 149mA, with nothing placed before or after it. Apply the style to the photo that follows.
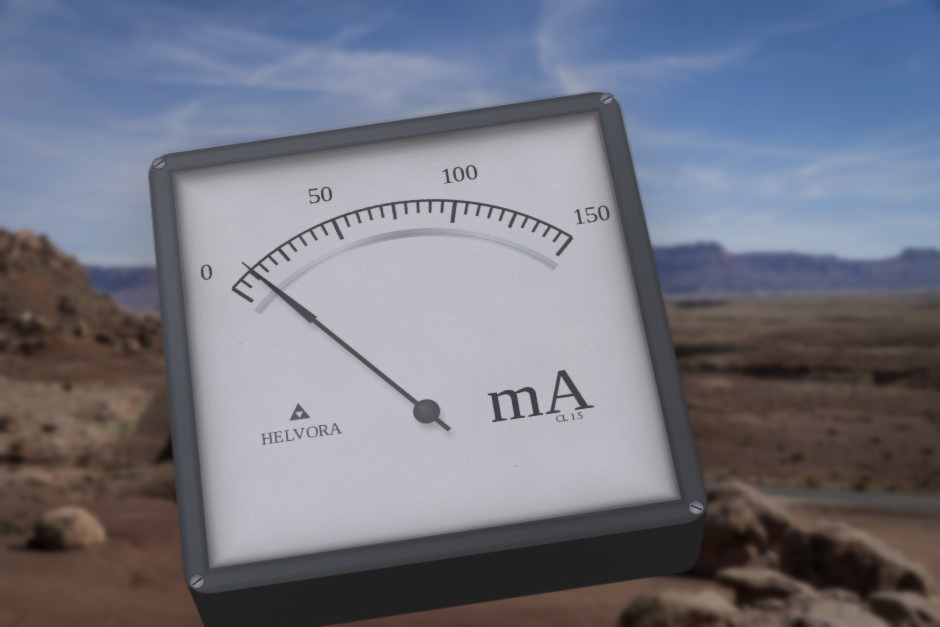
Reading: 10mA
